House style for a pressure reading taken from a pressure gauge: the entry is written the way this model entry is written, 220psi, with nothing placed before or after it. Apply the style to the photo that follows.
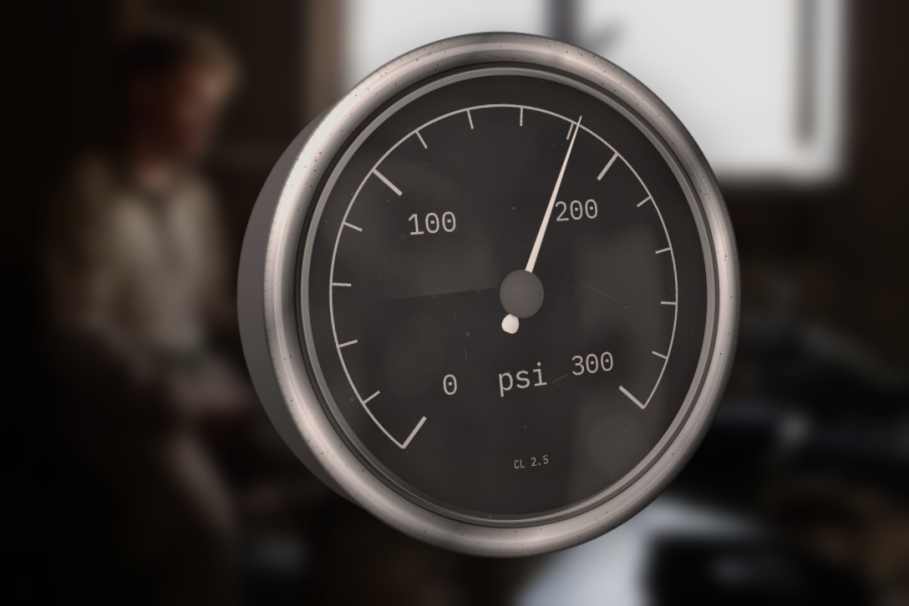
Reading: 180psi
